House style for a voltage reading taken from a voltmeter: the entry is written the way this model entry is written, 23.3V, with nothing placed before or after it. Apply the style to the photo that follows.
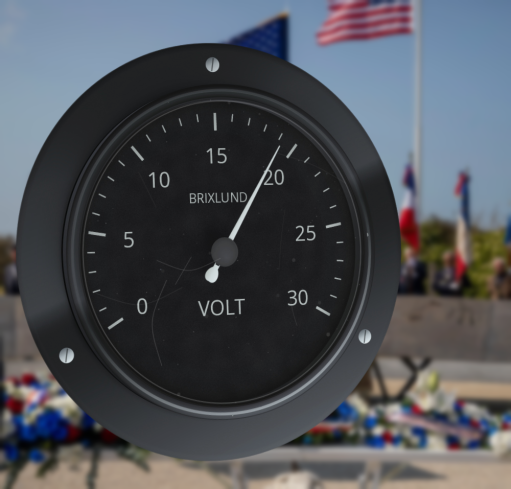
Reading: 19V
